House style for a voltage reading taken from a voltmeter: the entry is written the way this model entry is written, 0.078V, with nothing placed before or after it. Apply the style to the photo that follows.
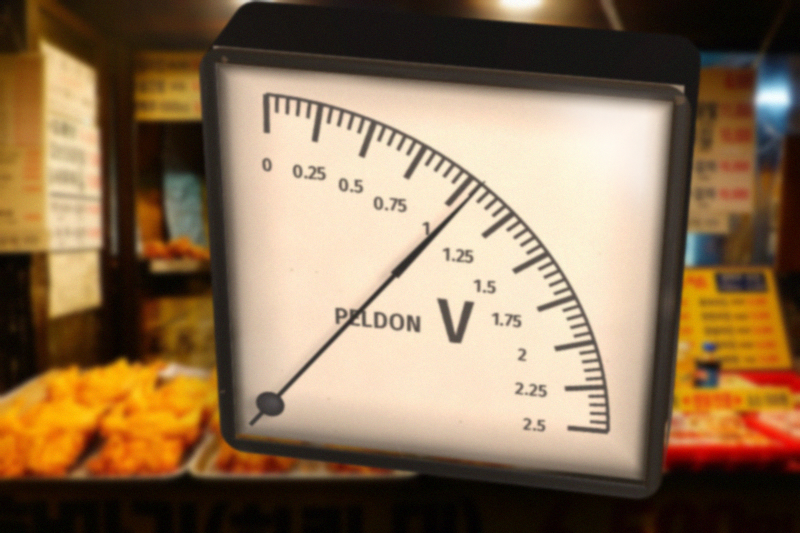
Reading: 1.05V
